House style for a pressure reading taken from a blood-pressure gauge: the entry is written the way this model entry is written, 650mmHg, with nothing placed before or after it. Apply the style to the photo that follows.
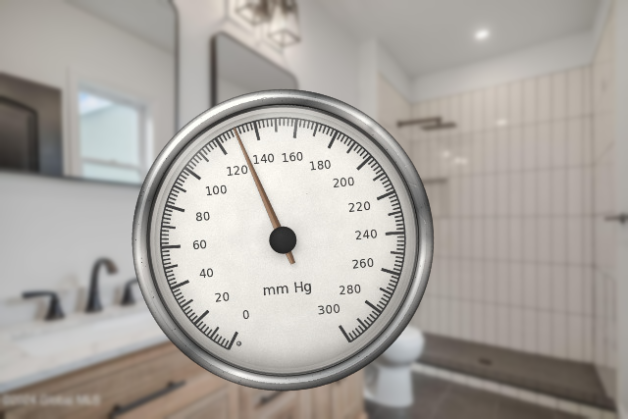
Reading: 130mmHg
